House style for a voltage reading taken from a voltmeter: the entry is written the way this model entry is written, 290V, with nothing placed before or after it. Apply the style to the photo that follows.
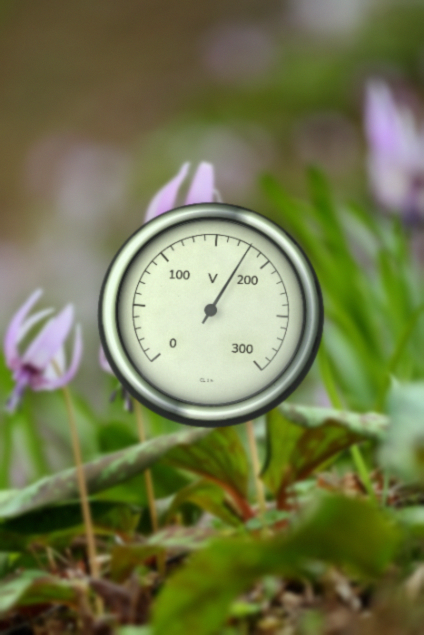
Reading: 180V
